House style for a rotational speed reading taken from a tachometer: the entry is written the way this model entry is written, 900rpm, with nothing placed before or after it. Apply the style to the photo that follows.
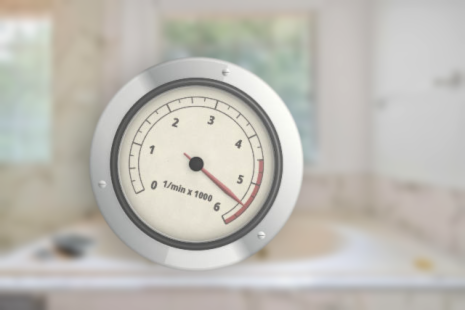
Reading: 5500rpm
